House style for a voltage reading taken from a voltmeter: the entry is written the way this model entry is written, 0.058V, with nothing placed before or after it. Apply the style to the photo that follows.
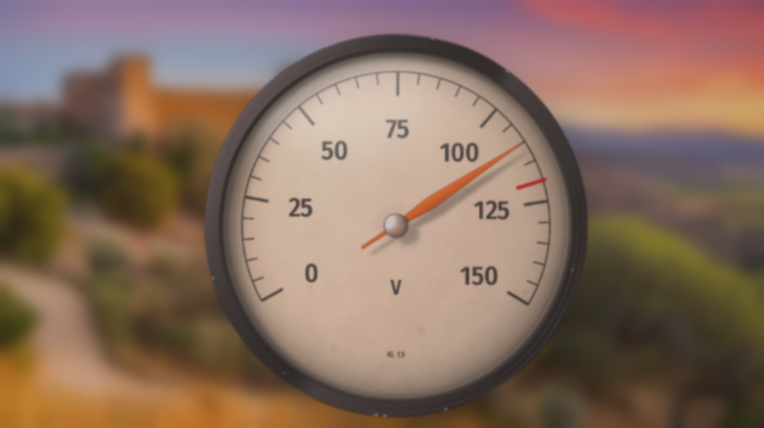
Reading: 110V
